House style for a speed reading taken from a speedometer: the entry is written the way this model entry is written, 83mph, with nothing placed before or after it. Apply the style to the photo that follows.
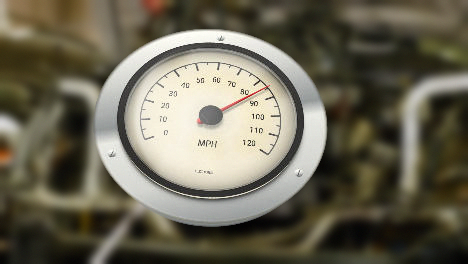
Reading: 85mph
